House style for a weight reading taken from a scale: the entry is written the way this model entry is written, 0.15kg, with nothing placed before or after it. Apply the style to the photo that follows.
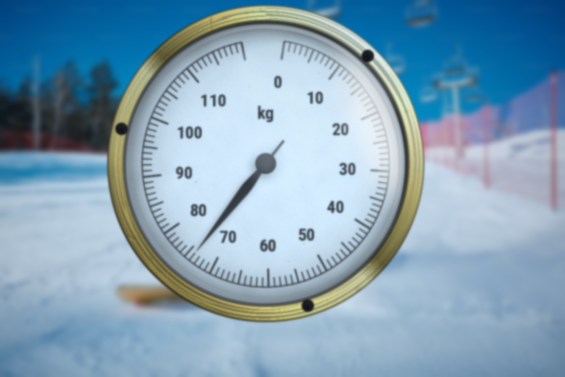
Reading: 74kg
